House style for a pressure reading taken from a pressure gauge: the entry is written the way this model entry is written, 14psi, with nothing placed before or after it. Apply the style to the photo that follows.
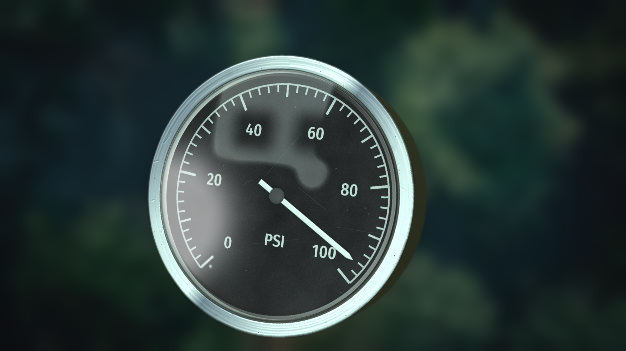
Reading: 96psi
